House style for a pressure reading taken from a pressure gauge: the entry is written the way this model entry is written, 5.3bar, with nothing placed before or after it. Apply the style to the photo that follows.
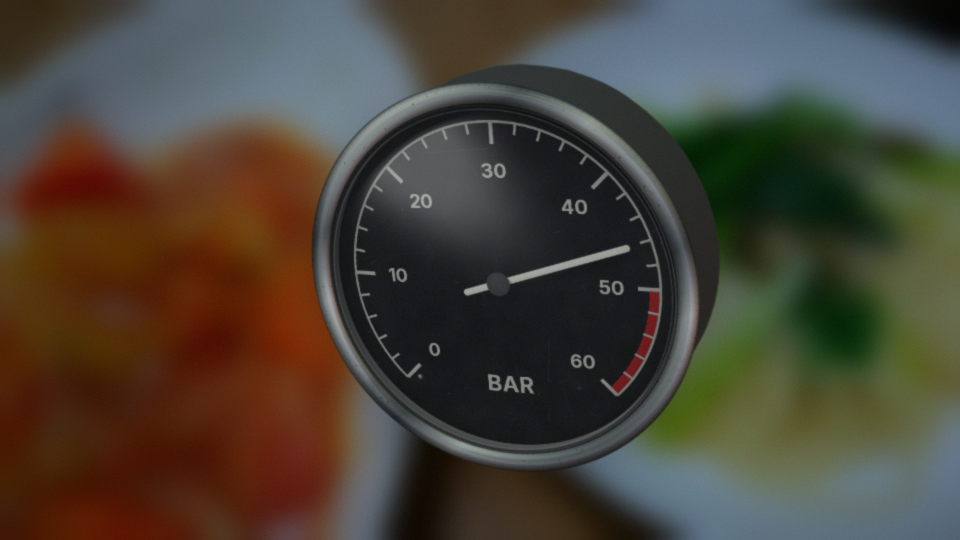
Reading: 46bar
